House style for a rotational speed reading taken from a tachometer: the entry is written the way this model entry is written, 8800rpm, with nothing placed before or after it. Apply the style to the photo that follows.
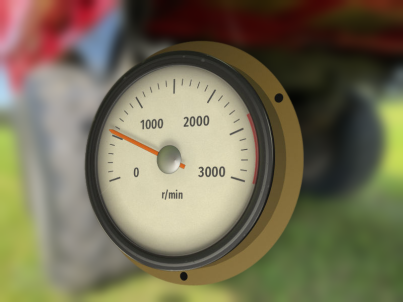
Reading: 550rpm
